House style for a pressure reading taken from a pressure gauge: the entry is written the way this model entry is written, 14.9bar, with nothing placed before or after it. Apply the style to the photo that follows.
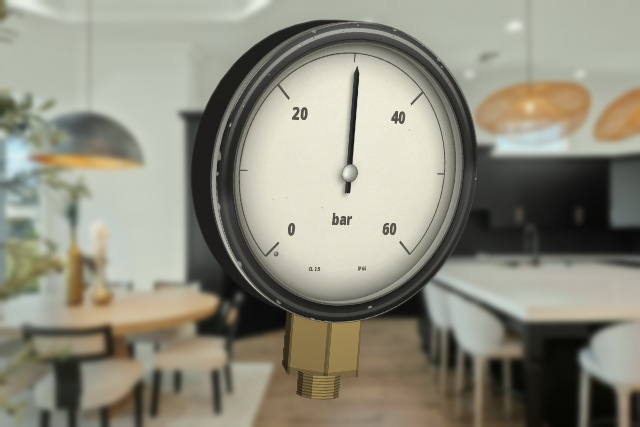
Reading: 30bar
